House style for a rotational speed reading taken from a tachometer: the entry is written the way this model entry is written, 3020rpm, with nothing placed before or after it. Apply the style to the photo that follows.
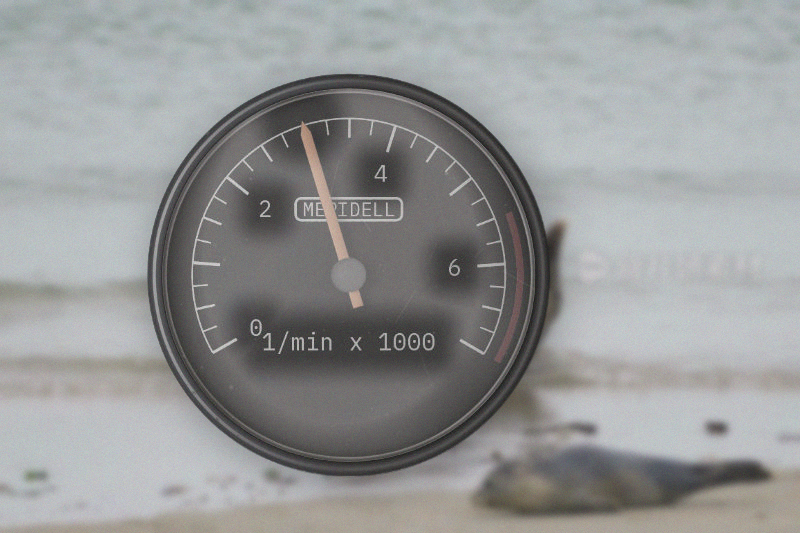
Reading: 3000rpm
